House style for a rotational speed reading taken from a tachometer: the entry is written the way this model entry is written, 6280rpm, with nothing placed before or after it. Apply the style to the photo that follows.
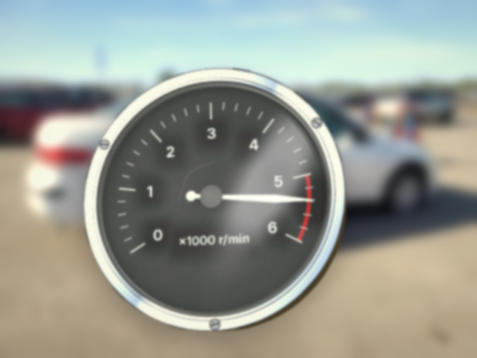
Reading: 5400rpm
